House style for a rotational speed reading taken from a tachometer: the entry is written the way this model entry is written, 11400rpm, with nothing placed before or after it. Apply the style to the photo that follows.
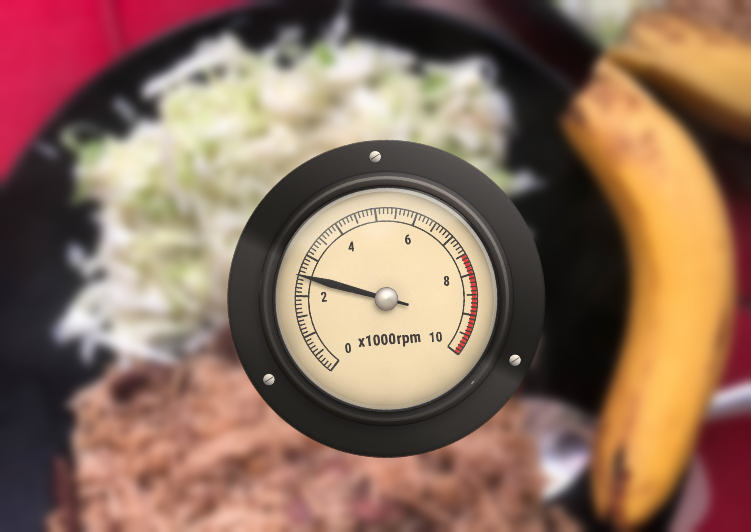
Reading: 2500rpm
